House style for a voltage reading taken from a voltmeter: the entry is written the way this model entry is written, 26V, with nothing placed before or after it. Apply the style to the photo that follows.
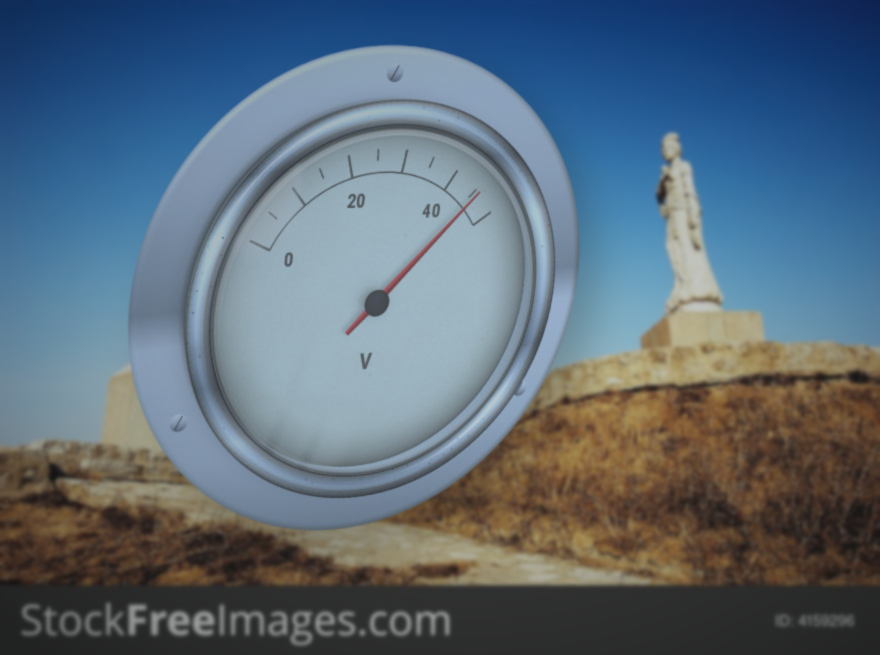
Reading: 45V
